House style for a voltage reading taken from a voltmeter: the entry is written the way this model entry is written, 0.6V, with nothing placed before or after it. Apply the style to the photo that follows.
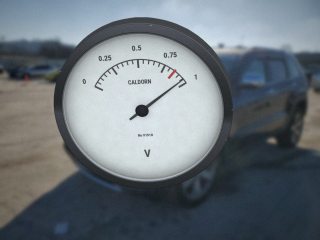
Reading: 0.95V
